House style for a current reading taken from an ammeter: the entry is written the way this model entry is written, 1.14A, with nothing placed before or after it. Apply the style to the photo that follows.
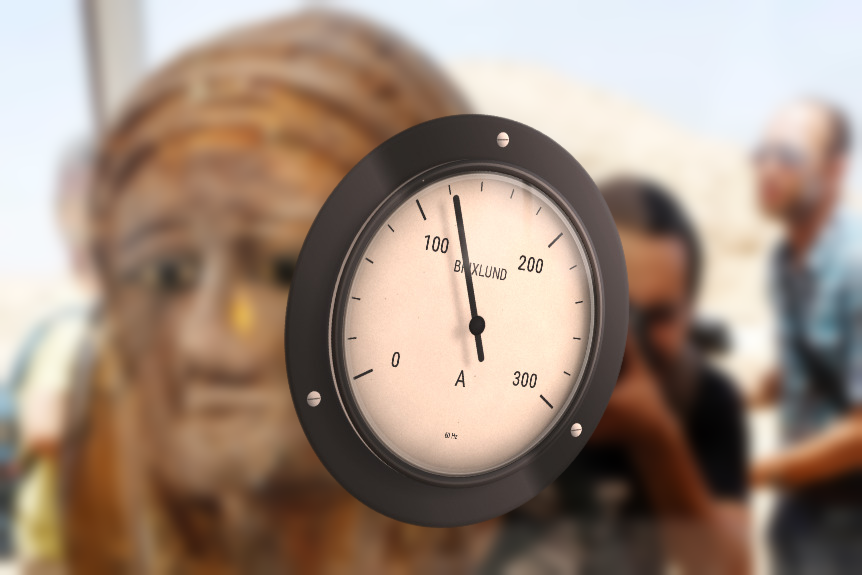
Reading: 120A
